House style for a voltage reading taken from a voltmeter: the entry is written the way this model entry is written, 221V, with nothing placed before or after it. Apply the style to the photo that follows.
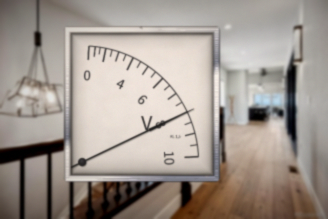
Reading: 8V
